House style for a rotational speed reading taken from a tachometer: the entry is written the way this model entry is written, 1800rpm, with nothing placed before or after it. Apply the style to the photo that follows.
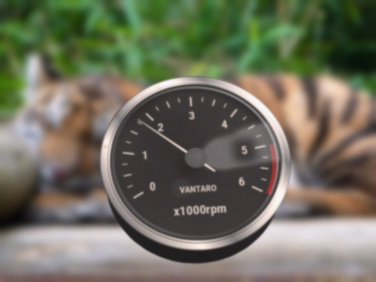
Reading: 1750rpm
